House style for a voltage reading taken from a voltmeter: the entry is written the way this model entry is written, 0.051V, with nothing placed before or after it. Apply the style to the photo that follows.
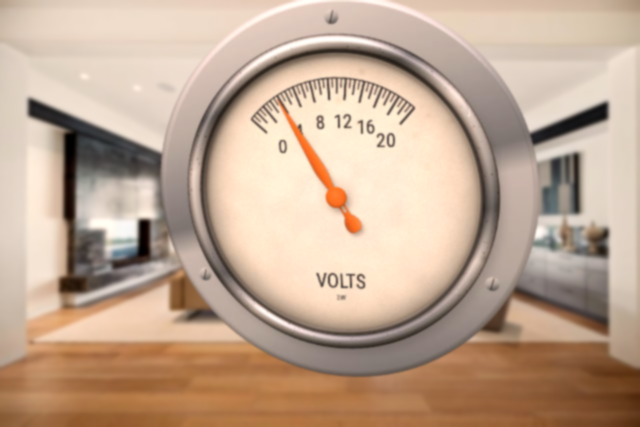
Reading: 4V
